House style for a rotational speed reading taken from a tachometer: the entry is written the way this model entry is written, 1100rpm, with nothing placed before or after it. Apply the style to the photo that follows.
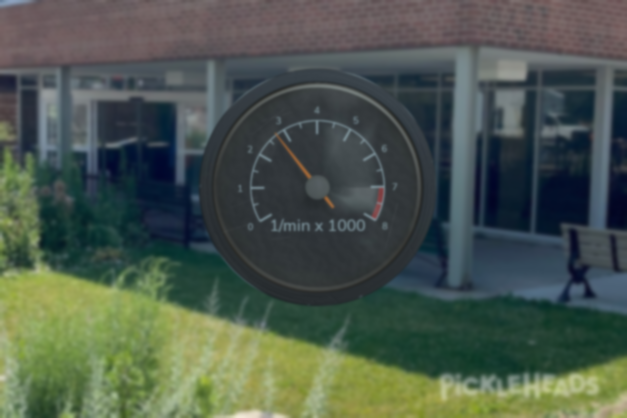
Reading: 2750rpm
